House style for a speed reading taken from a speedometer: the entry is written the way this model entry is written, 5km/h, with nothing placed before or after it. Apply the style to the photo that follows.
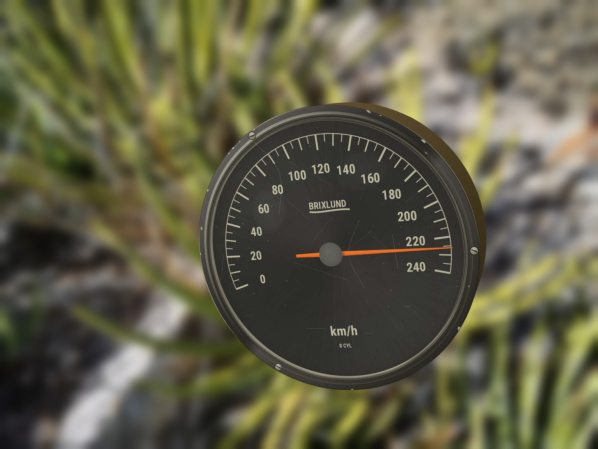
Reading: 225km/h
